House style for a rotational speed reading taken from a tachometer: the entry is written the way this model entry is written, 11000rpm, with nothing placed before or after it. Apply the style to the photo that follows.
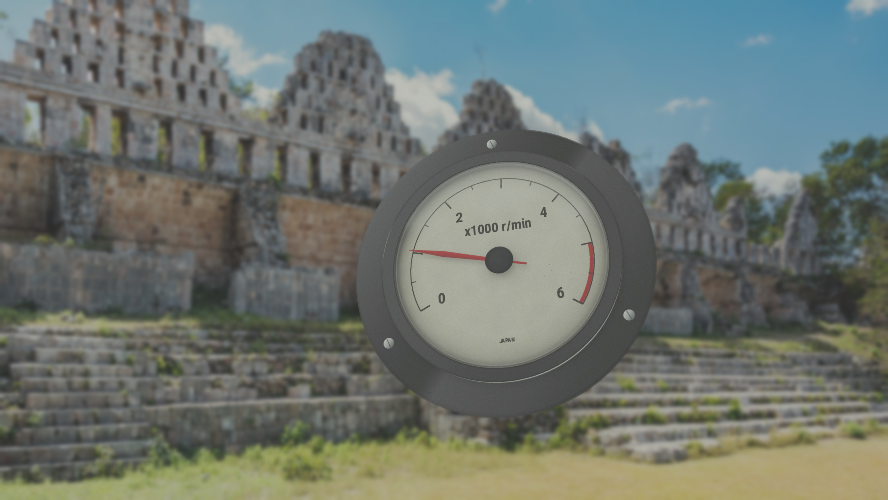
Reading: 1000rpm
